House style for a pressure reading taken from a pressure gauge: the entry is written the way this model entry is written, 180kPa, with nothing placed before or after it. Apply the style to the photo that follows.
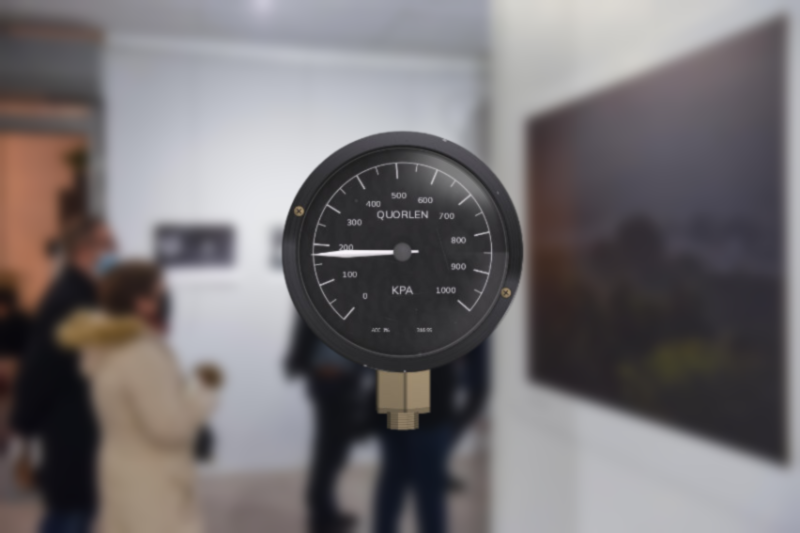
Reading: 175kPa
